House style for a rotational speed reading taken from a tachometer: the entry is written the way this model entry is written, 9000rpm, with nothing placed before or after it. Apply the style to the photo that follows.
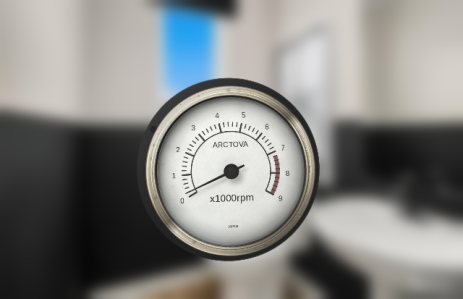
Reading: 200rpm
